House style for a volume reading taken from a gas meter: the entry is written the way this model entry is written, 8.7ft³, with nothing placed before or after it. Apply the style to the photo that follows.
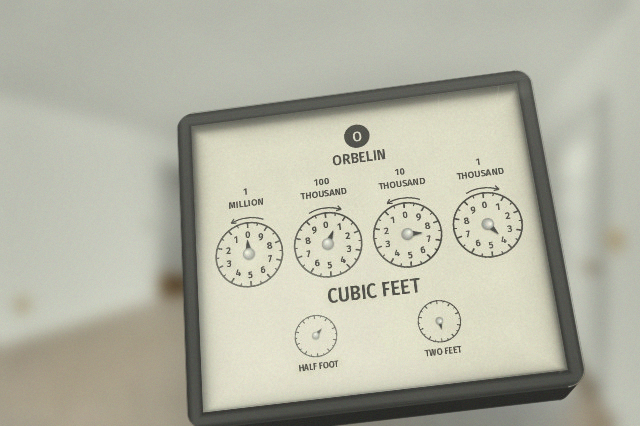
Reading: 7400ft³
